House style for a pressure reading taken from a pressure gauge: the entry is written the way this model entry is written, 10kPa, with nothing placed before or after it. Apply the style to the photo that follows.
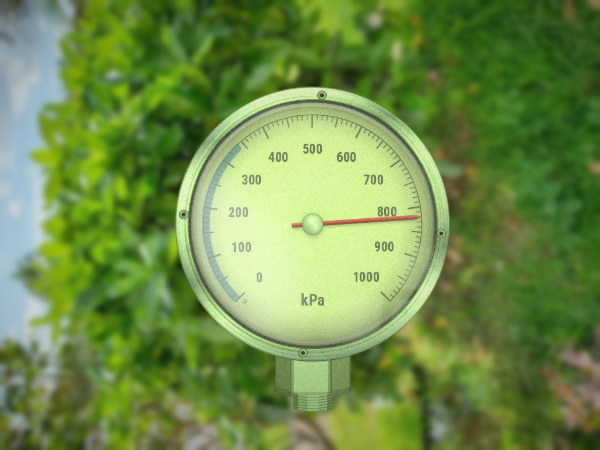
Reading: 820kPa
